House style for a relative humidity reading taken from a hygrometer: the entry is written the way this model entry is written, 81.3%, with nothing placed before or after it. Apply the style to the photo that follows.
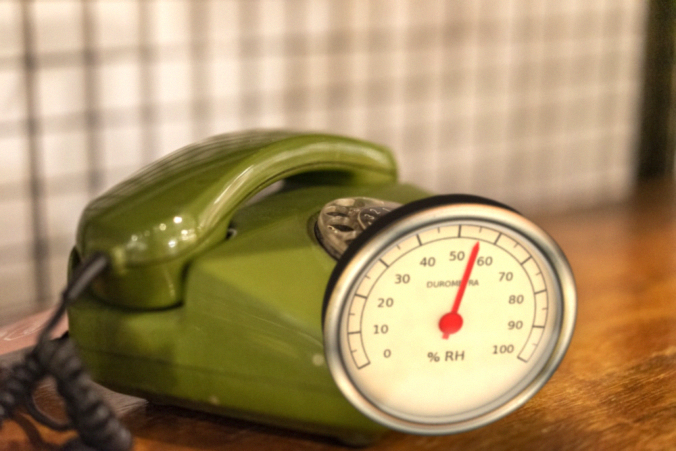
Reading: 55%
